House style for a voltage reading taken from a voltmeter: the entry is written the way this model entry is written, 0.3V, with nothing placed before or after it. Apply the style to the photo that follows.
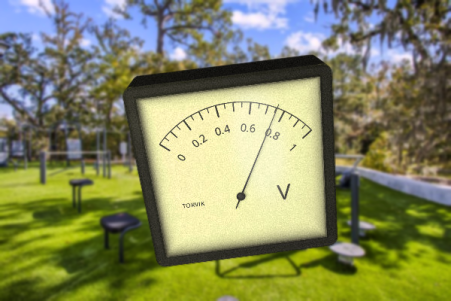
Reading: 0.75V
